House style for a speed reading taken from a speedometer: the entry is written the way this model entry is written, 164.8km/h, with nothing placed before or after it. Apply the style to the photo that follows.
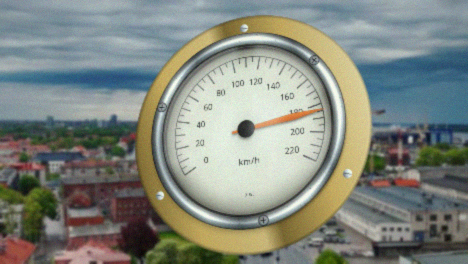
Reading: 185km/h
